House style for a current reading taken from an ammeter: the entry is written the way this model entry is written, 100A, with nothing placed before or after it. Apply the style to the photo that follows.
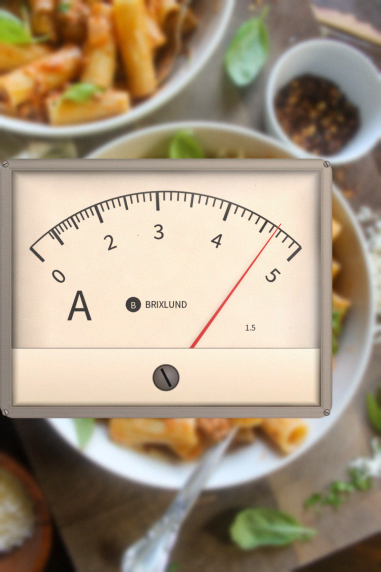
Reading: 4.65A
